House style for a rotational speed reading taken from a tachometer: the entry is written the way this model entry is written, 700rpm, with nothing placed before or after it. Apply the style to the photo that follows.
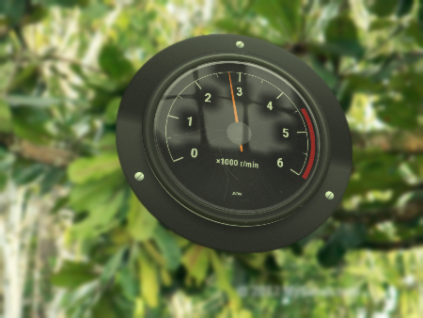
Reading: 2750rpm
